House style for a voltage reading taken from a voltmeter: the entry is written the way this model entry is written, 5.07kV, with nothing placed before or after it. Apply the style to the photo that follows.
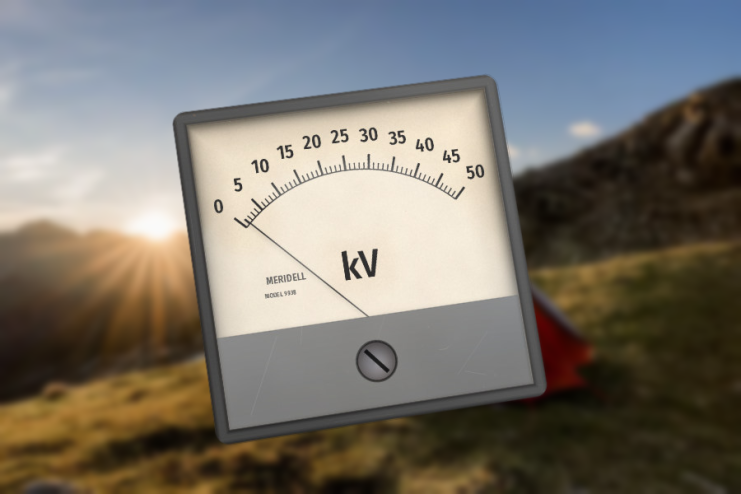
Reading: 1kV
